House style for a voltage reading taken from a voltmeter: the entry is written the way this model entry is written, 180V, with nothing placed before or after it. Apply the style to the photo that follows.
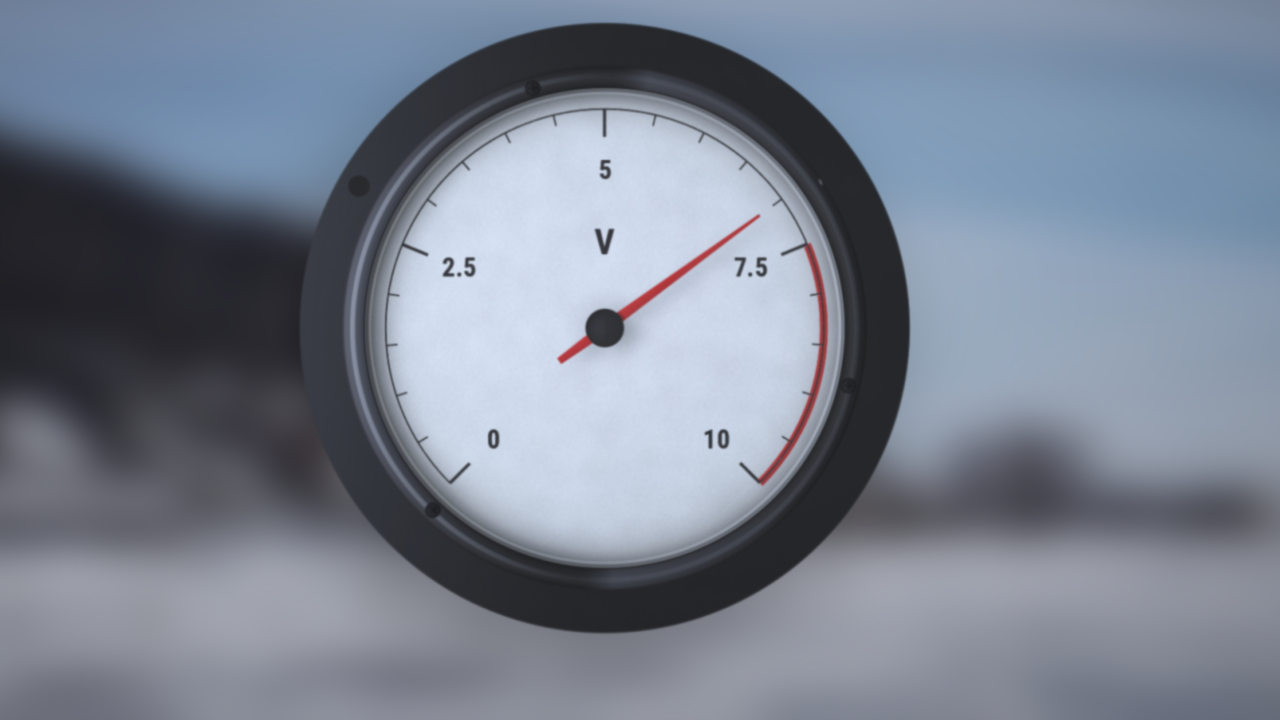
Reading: 7V
